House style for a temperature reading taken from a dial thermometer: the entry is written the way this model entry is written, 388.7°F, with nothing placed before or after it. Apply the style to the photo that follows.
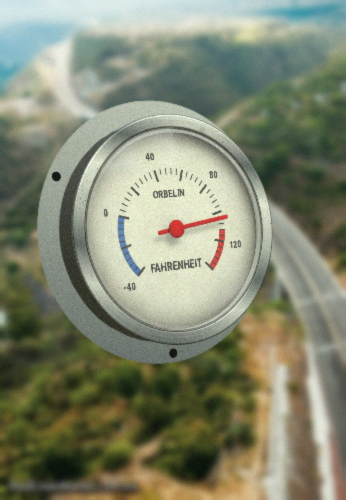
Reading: 104°F
